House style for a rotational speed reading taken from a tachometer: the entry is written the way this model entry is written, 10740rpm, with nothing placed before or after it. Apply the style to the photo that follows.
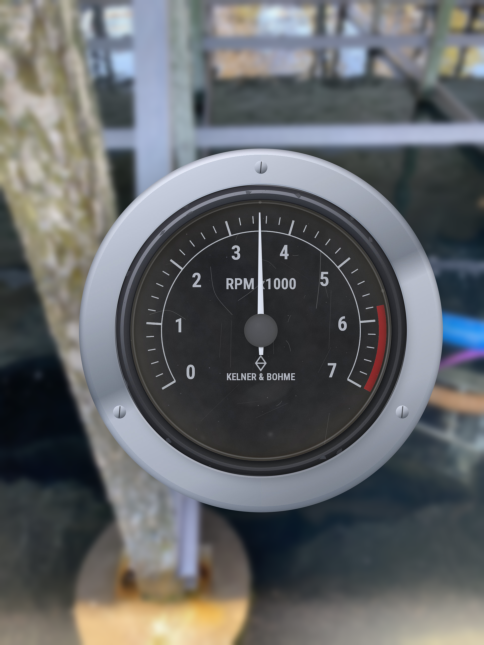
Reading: 3500rpm
